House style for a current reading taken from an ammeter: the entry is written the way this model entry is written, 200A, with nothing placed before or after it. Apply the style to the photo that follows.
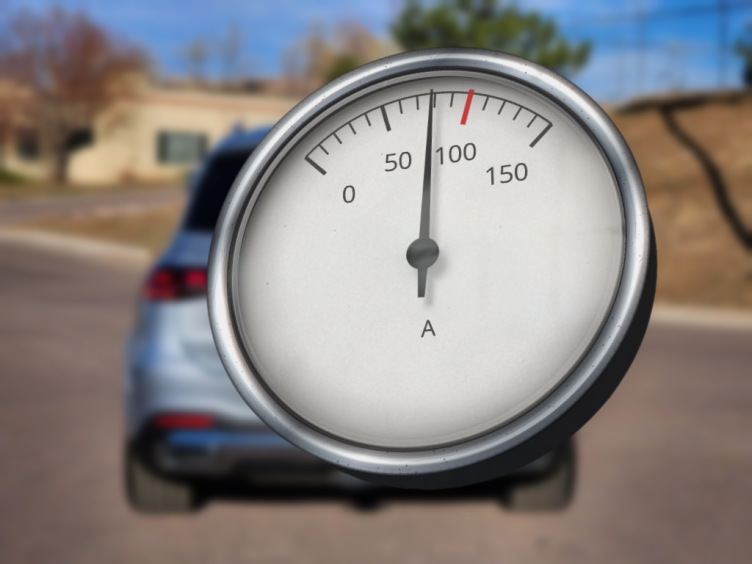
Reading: 80A
